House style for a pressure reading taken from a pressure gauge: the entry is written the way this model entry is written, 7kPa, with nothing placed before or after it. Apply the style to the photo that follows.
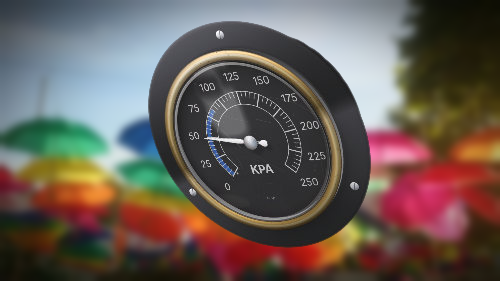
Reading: 50kPa
